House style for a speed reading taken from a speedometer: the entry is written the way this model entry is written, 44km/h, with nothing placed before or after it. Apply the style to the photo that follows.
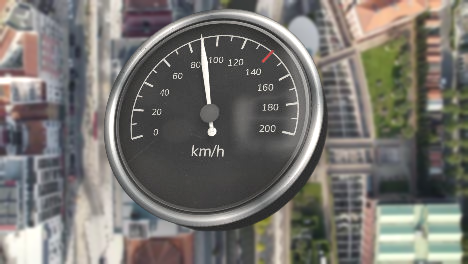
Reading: 90km/h
